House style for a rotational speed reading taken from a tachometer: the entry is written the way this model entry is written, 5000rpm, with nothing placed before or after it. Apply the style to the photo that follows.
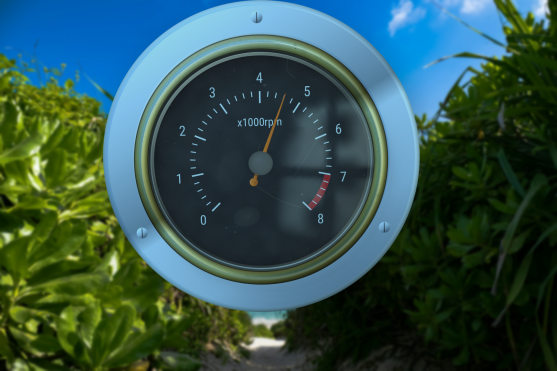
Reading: 4600rpm
